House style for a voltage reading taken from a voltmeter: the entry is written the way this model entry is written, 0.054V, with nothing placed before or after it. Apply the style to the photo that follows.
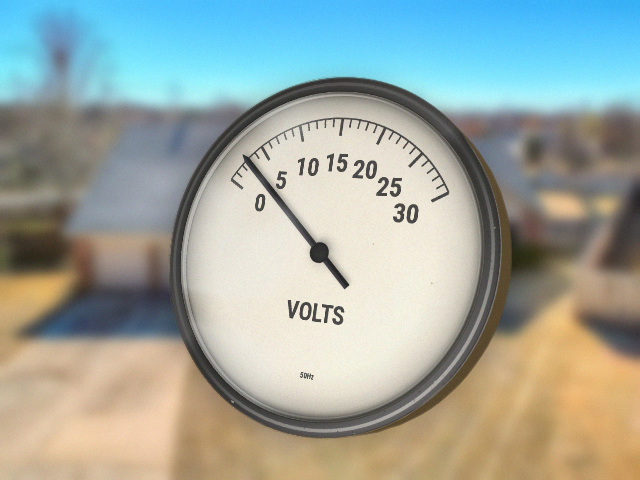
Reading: 3V
